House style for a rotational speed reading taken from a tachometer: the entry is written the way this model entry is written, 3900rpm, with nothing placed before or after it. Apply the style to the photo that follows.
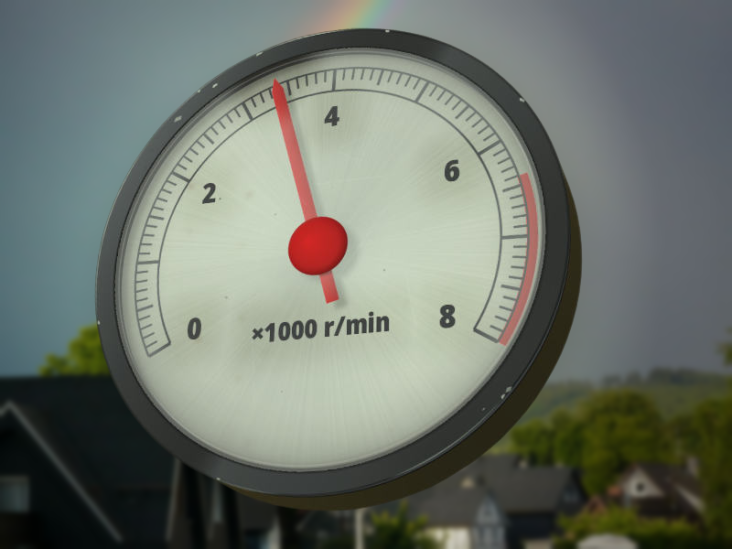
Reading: 3400rpm
